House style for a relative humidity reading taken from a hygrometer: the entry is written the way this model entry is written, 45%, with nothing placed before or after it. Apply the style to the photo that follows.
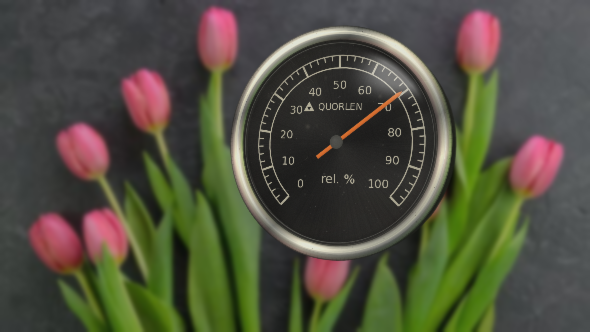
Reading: 70%
